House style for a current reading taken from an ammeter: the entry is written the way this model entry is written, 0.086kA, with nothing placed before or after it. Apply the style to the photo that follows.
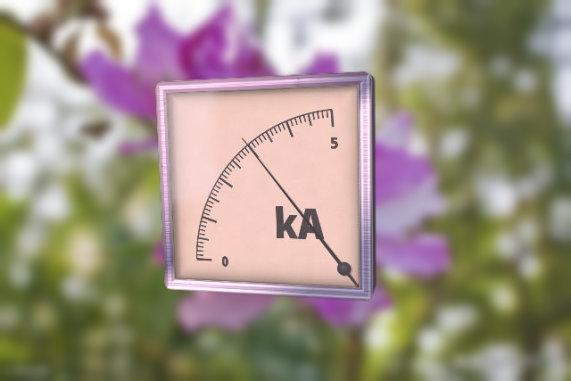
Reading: 3kA
